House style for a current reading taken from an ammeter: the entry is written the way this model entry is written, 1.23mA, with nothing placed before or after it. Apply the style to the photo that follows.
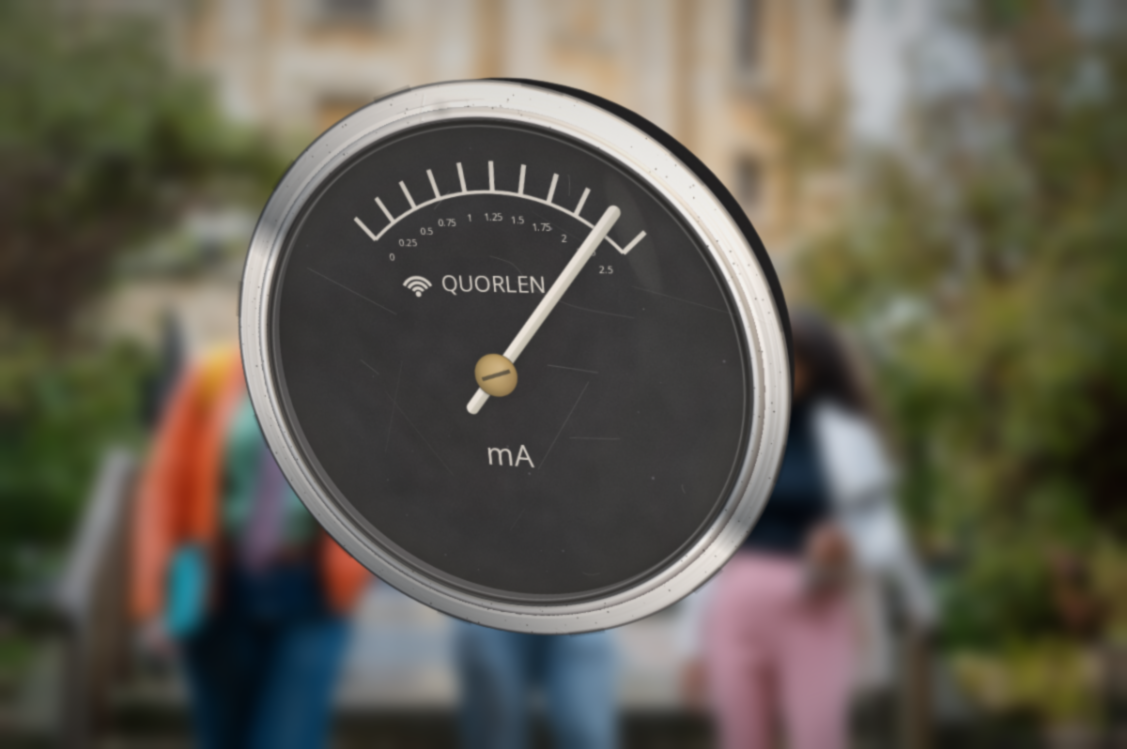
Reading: 2.25mA
